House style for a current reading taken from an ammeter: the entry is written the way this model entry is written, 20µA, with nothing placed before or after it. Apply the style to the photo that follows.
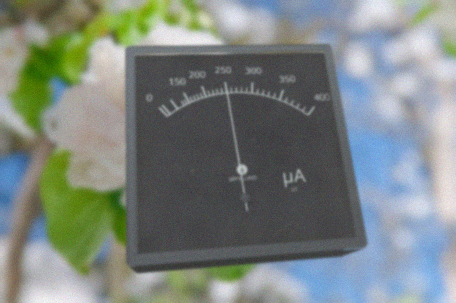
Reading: 250µA
